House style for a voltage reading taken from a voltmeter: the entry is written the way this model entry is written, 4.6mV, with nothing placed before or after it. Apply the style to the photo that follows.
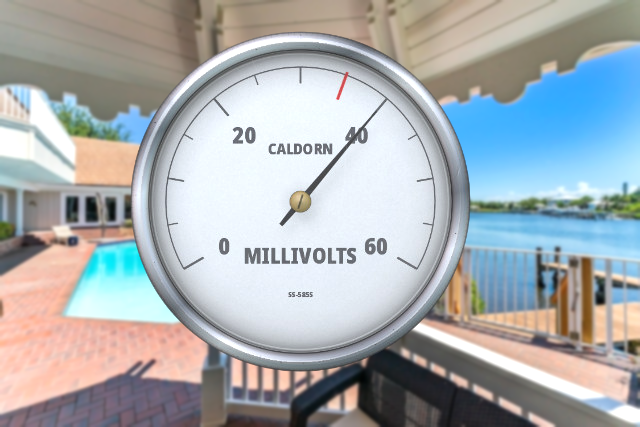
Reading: 40mV
